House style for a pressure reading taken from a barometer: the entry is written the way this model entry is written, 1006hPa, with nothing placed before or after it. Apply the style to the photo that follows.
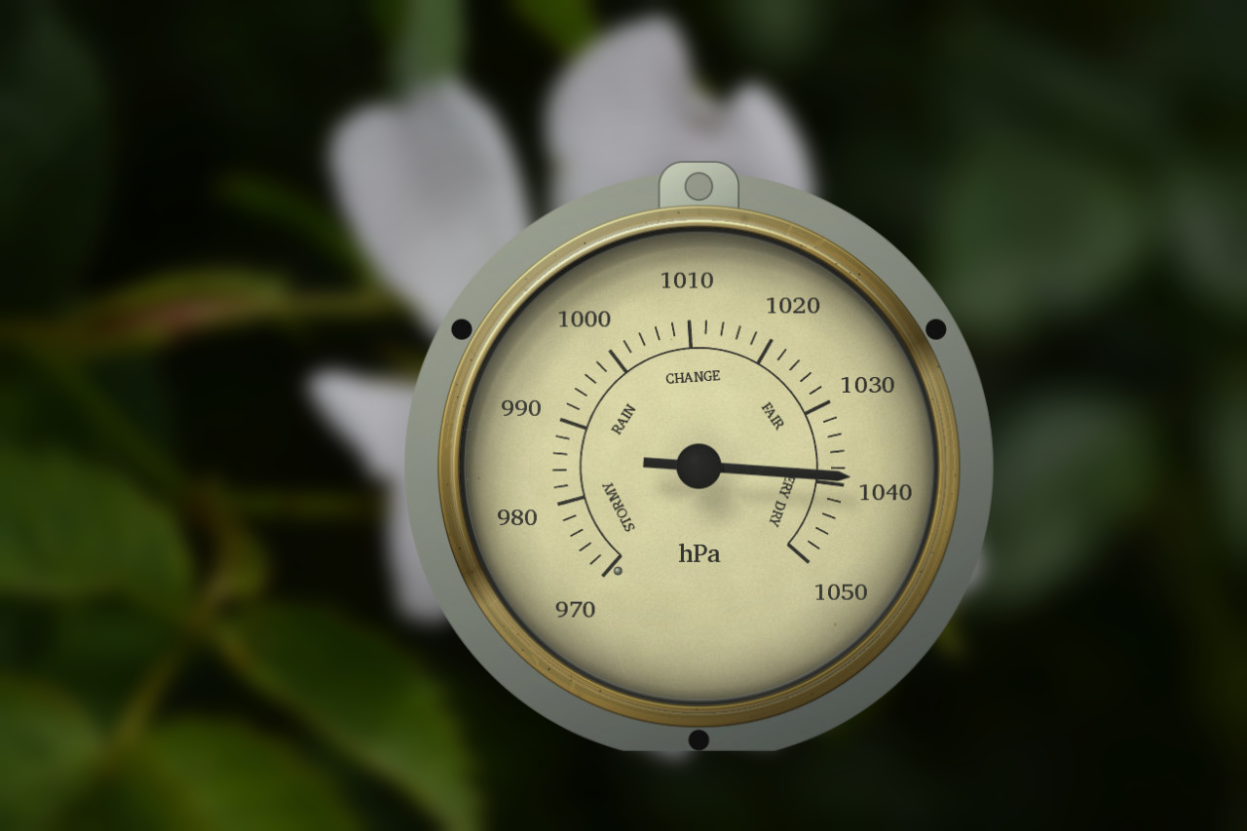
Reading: 1039hPa
